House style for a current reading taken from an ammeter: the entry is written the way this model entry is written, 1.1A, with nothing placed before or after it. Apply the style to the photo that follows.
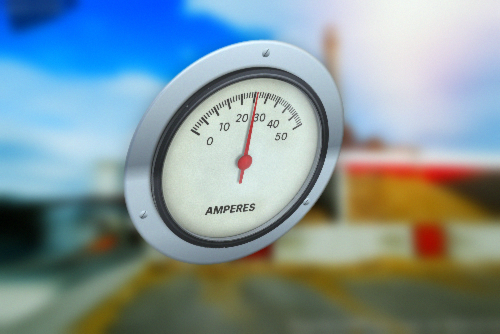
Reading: 25A
